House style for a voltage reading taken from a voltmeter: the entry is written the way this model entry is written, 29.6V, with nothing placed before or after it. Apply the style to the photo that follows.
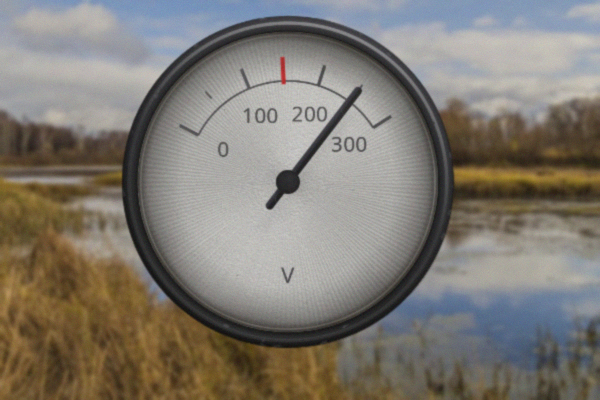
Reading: 250V
